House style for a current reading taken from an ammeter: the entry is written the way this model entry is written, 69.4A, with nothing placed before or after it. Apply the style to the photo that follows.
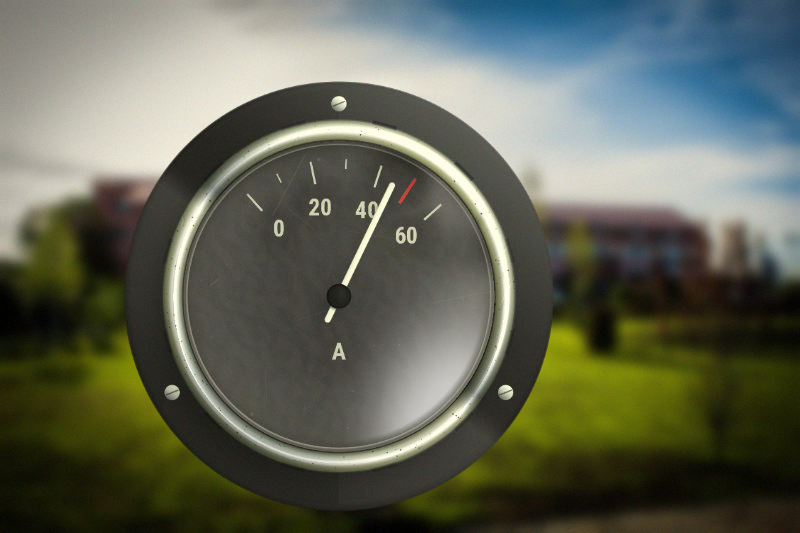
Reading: 45A
